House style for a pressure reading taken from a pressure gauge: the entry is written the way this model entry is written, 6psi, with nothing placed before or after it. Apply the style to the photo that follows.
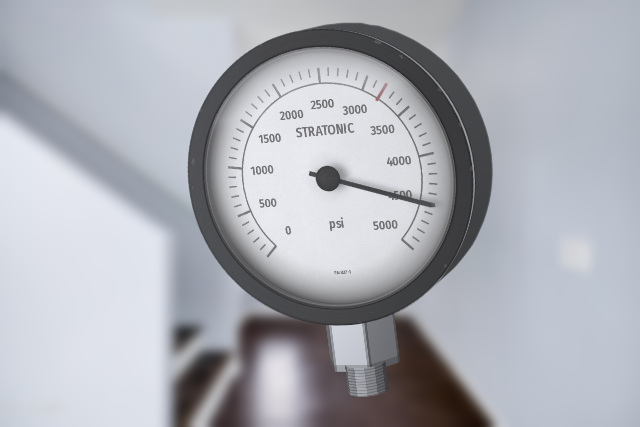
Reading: 4500psi
